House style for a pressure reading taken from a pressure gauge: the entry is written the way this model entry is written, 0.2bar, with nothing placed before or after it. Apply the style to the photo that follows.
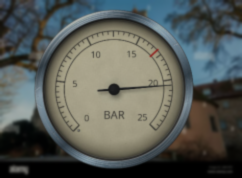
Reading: 20.5bar
